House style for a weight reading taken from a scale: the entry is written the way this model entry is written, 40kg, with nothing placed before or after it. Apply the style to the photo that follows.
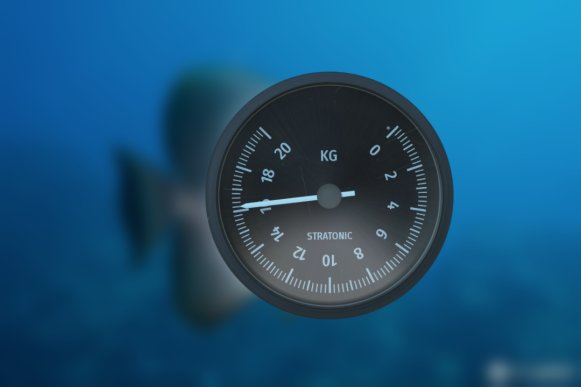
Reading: 16.2kg
